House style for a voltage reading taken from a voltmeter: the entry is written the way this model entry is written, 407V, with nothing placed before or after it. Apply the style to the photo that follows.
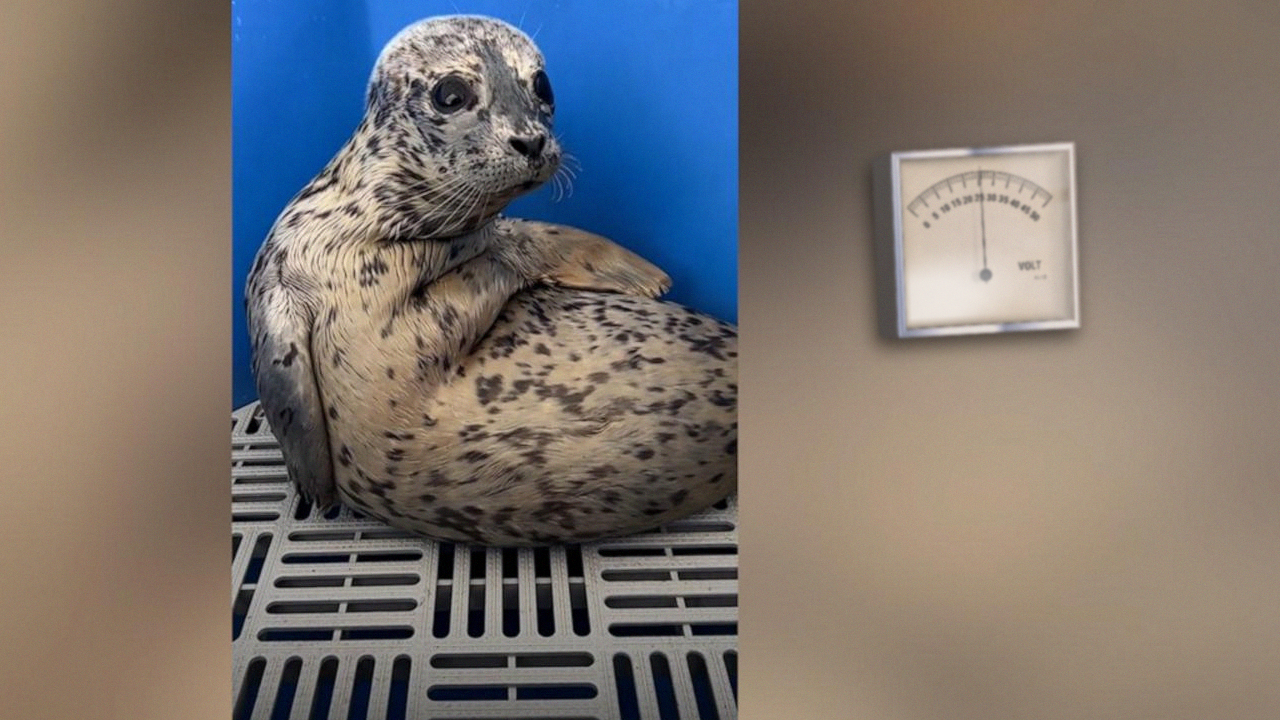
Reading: 25V
